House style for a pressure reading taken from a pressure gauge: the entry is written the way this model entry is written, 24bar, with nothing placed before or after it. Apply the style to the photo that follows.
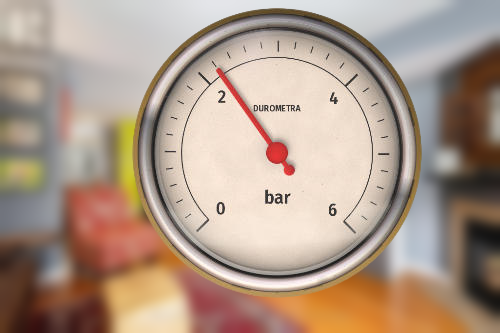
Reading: 2.2bar
